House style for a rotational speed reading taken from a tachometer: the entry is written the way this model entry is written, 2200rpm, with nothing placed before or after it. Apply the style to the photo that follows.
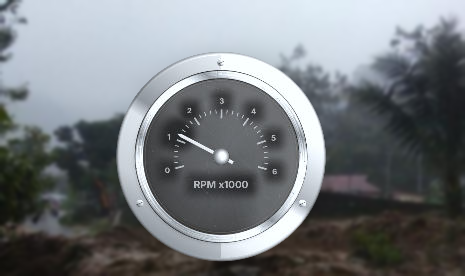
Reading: 1200rpm
